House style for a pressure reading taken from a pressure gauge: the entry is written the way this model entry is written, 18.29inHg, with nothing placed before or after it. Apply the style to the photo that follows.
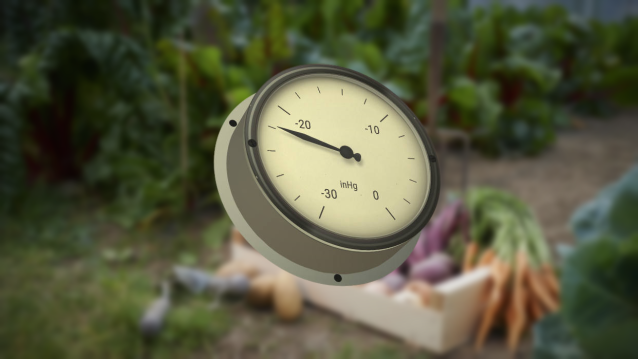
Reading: -22inHg
